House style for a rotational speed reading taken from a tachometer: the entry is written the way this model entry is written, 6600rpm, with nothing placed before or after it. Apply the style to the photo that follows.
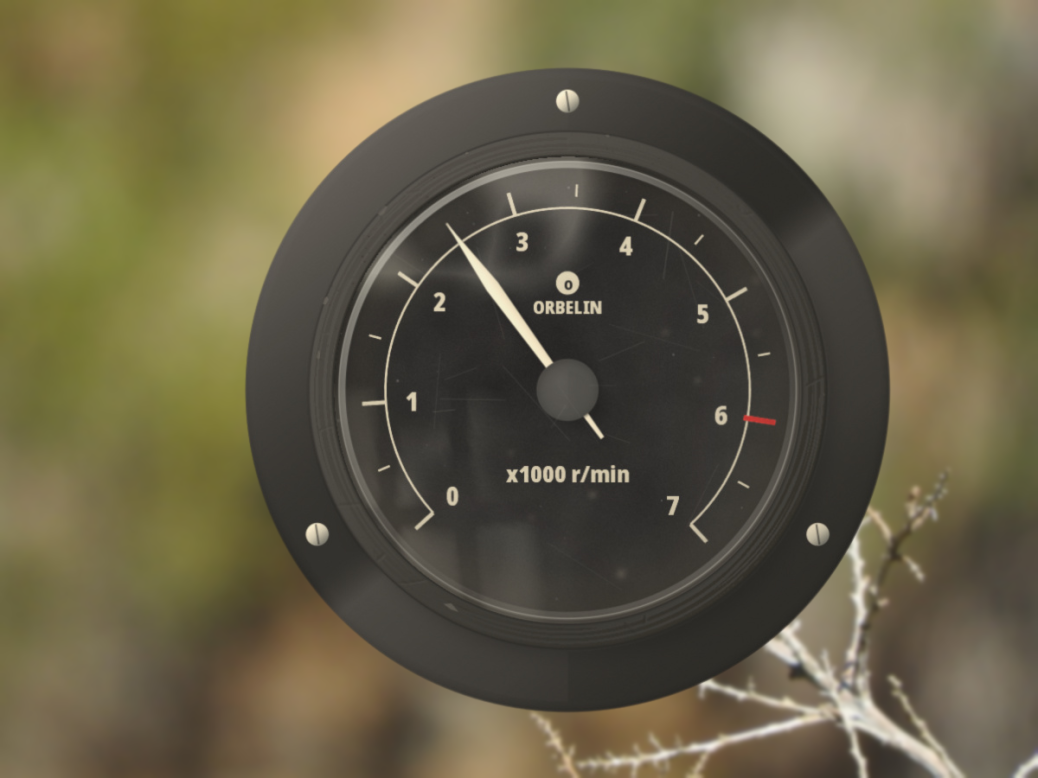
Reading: 2500rpm
